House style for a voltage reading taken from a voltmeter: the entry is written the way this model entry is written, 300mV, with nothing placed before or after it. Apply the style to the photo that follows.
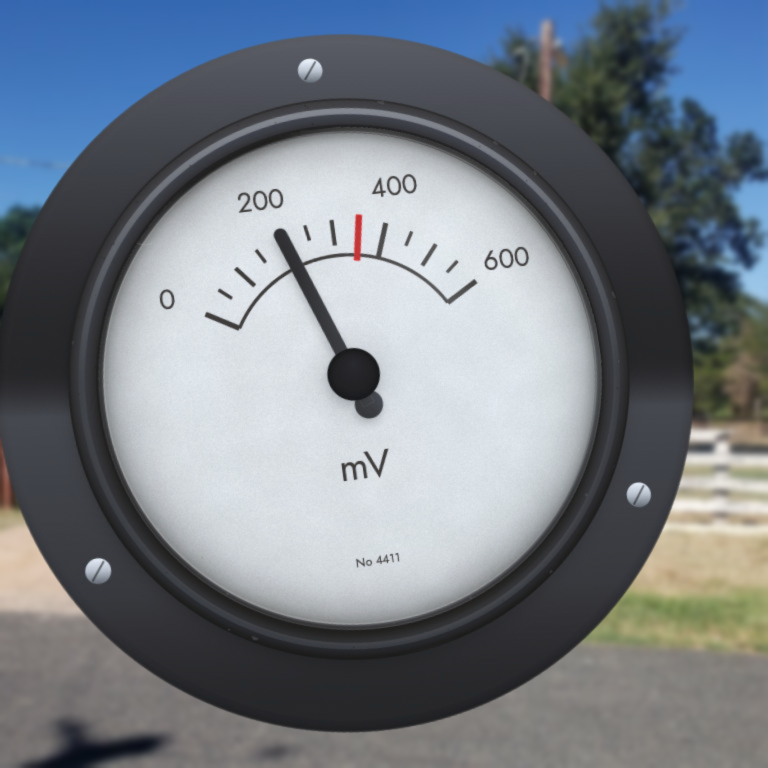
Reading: 200mV
